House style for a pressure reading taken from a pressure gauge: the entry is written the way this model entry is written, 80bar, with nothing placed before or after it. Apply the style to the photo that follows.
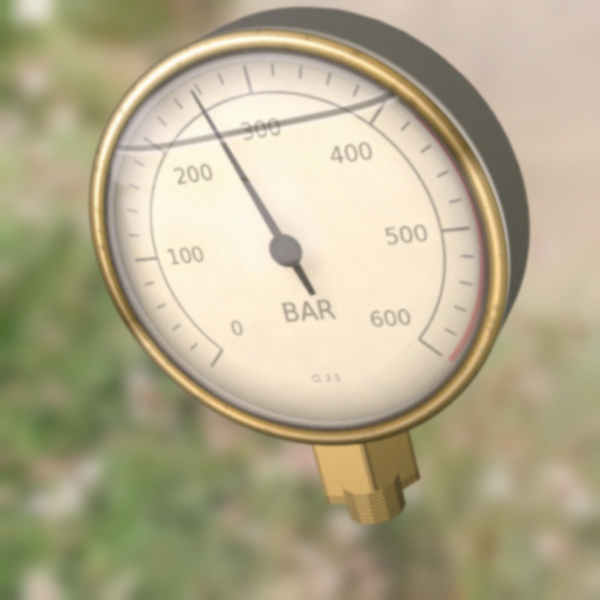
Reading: 260bar
